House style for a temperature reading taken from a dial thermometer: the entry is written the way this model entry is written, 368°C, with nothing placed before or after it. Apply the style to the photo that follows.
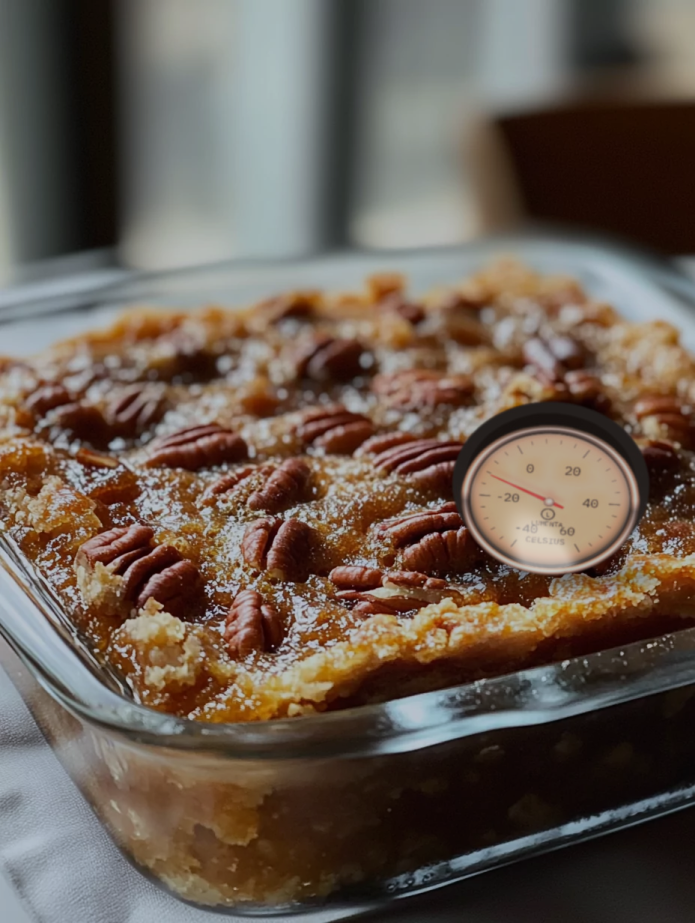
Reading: -12°C
